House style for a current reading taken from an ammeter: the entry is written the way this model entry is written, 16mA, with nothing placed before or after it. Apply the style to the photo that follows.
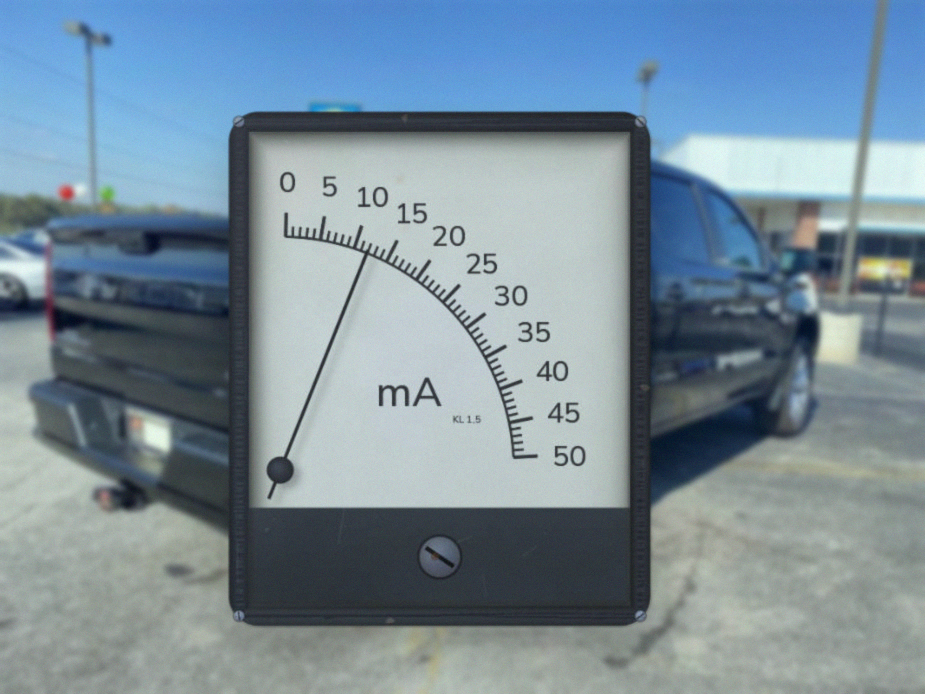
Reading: 12mA
